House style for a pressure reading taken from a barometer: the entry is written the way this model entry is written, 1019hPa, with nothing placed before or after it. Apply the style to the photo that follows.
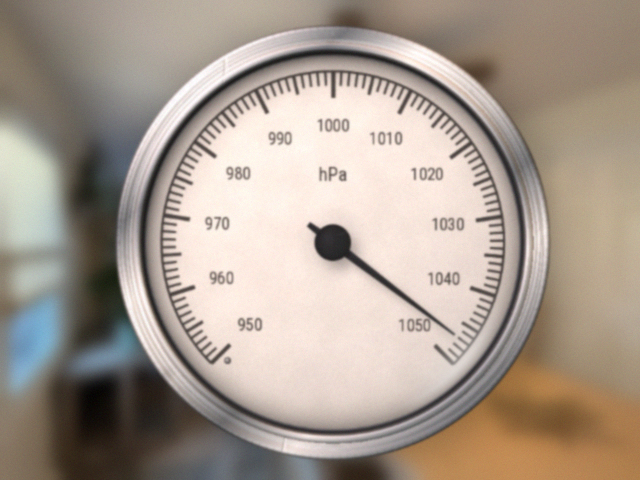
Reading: 1047hPa
